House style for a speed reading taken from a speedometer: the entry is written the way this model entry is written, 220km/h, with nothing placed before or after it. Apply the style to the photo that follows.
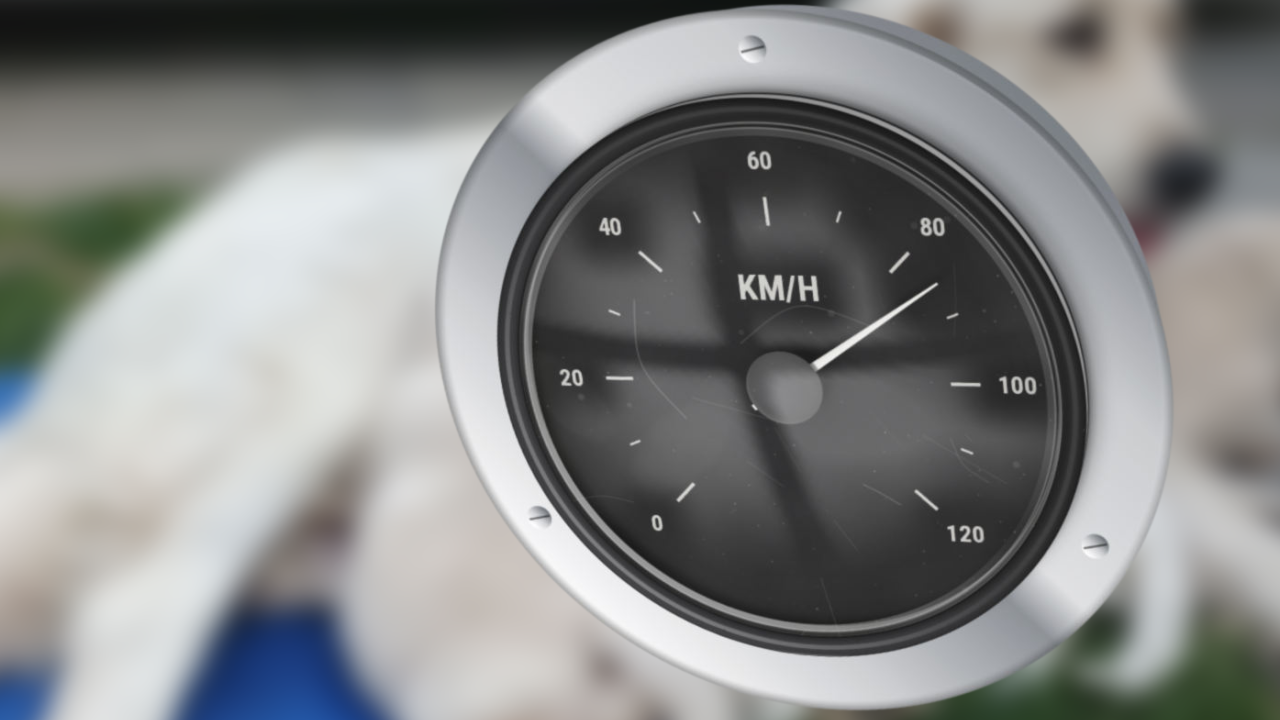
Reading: 85km/h
